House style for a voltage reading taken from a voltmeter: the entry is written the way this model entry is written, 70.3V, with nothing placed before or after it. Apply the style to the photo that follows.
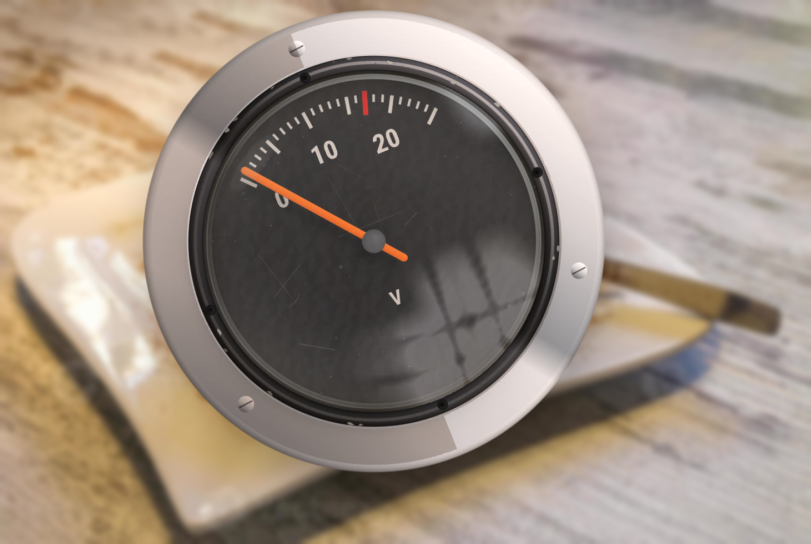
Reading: 1V
